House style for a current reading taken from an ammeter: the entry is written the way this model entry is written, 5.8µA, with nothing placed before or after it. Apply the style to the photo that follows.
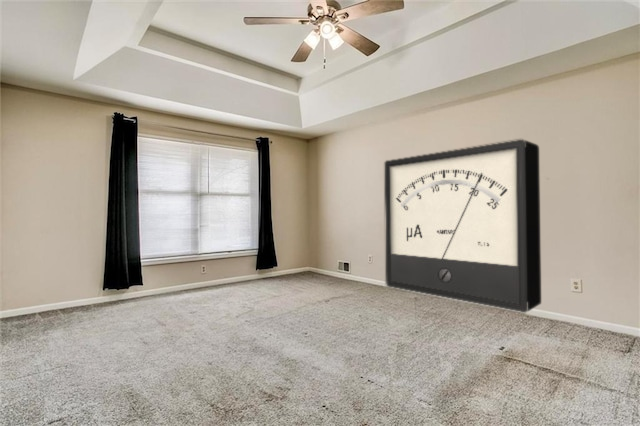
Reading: 20µA
